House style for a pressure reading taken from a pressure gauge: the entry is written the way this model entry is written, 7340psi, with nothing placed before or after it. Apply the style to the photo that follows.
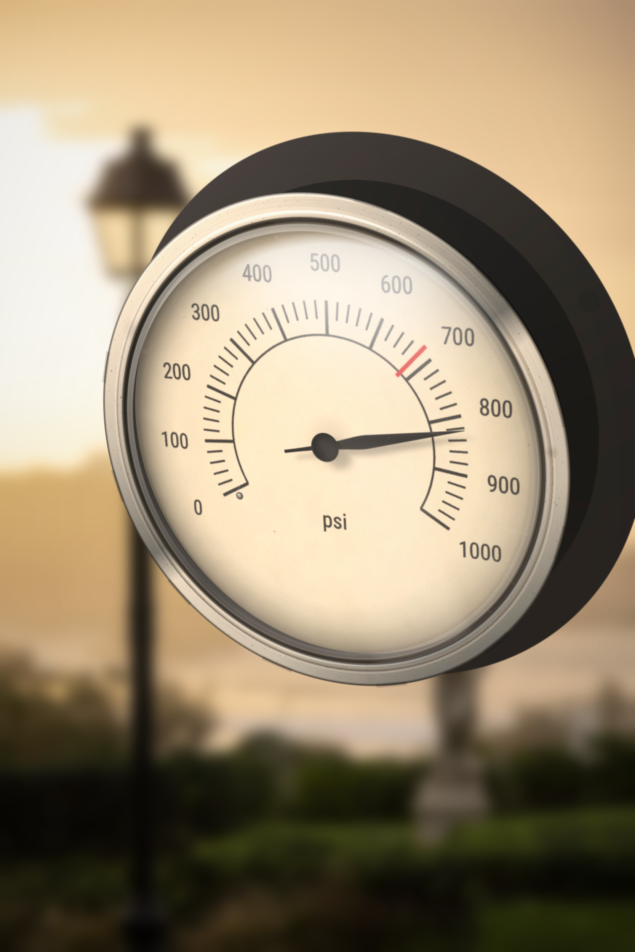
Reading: 820psi
